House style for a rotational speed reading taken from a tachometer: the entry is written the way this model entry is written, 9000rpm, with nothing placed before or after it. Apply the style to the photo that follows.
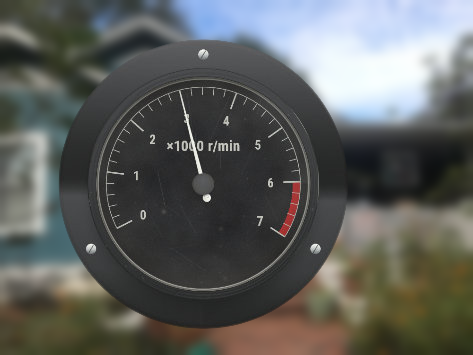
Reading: 3000rpm
